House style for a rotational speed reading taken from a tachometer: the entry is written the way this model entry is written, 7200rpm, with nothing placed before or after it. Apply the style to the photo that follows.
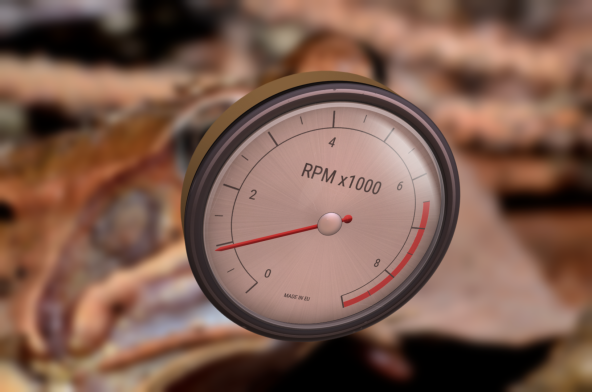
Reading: 1000rpm
